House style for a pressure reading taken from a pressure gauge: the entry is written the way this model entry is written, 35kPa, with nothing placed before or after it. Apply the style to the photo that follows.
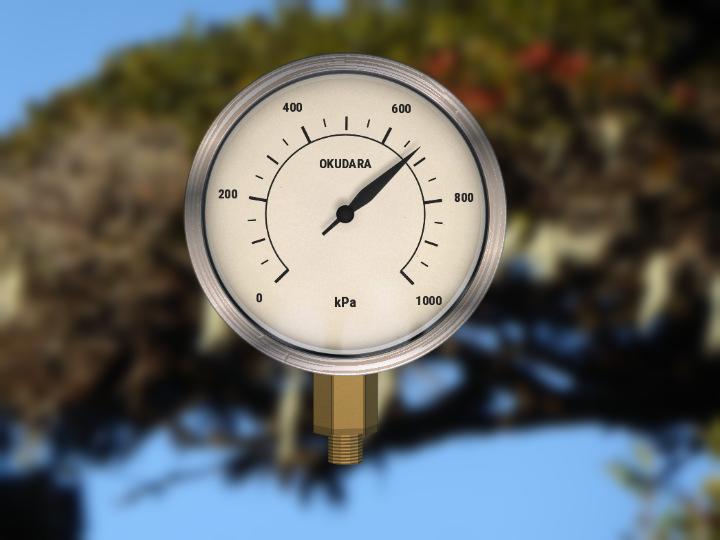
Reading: 675kPa
